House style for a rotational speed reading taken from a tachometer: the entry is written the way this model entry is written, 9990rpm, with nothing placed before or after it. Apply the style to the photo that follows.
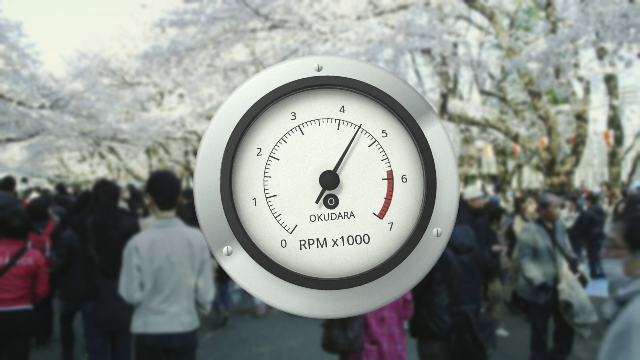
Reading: 4500rpm
